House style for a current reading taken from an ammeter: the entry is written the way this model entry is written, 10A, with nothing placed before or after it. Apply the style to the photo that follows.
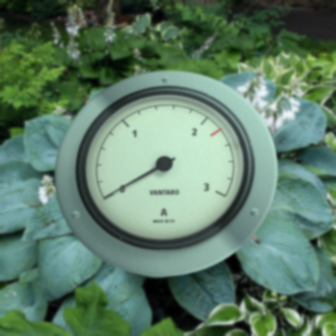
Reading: 0A
